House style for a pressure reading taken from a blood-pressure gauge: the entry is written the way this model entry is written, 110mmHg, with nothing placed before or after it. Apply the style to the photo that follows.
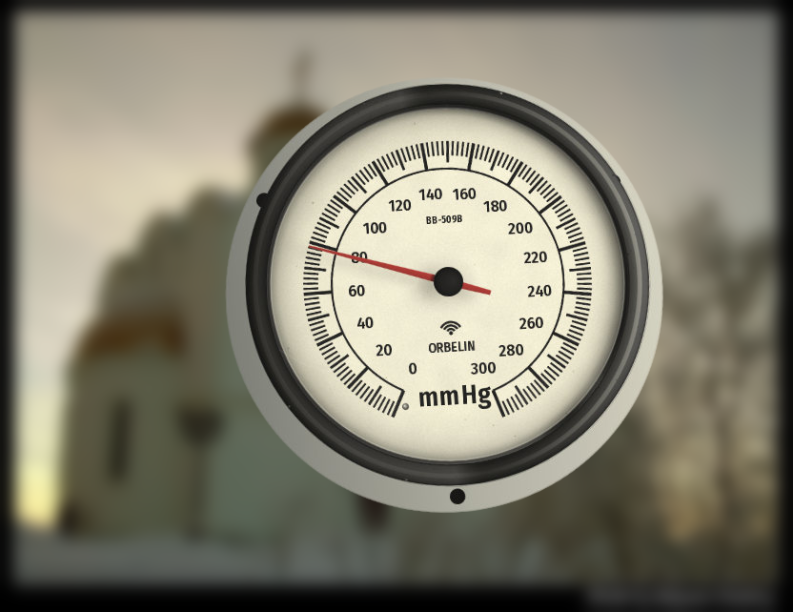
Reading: 78mmHg
